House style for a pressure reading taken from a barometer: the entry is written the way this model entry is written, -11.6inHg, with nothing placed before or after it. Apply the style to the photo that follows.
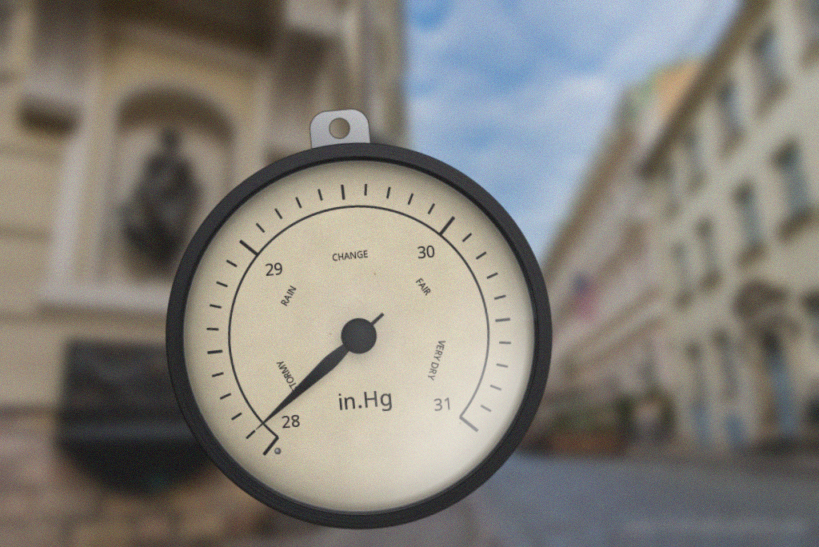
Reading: 28.1inHg
